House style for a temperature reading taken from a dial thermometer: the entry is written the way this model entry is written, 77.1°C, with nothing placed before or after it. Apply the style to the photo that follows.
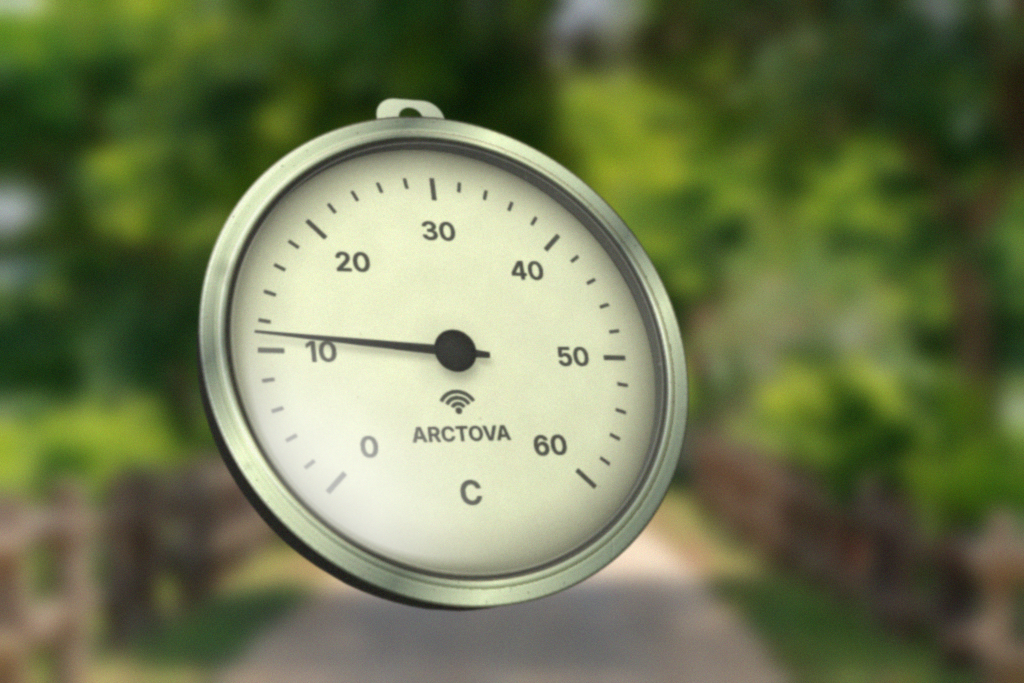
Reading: 11°C
